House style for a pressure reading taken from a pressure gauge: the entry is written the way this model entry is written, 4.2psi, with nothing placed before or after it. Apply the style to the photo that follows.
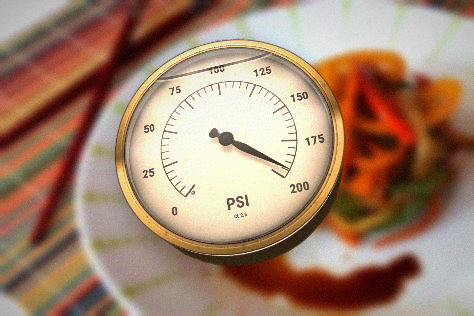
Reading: 195psi
